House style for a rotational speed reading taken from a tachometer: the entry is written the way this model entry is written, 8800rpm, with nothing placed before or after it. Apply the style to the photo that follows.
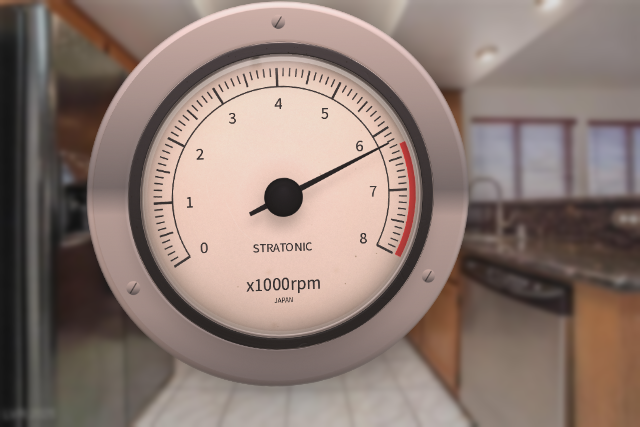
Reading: 6200rpm
